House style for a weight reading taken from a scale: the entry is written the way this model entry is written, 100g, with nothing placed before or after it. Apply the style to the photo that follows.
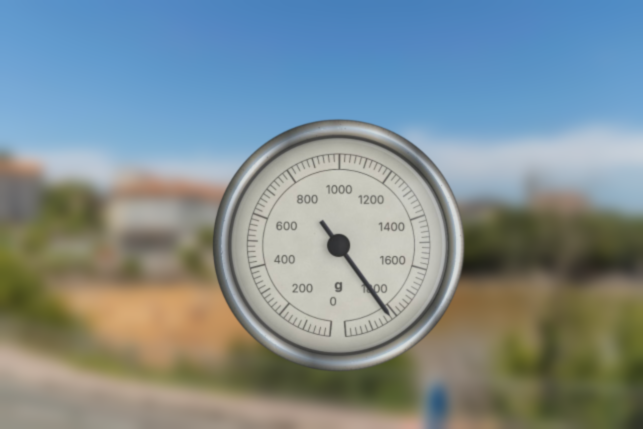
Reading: 1820g
